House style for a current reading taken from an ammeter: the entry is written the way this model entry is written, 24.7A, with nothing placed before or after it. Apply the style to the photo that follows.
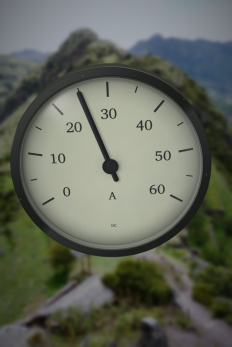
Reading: 25A
